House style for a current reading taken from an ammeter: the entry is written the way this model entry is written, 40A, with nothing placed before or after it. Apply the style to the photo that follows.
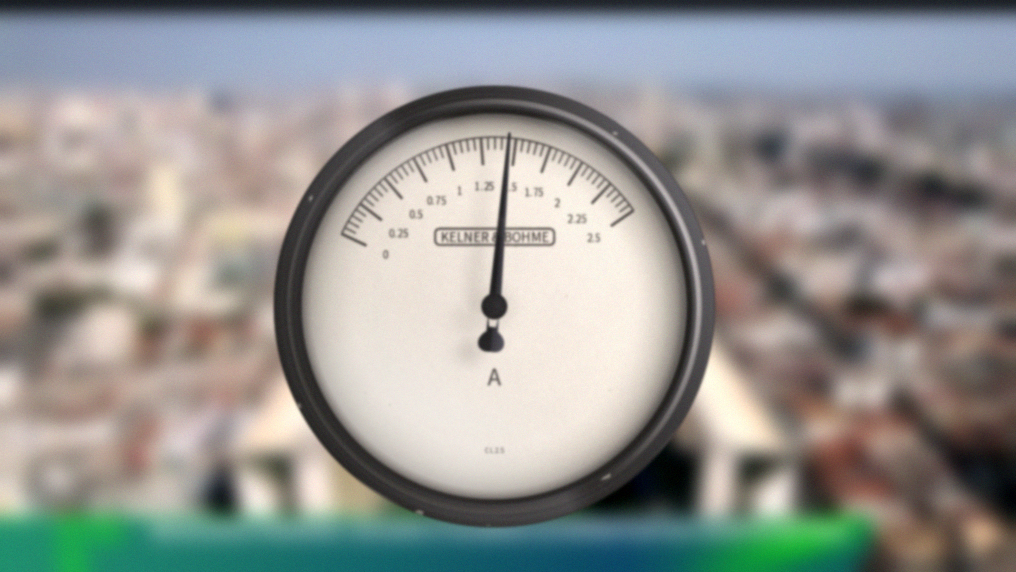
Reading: 1.45A
